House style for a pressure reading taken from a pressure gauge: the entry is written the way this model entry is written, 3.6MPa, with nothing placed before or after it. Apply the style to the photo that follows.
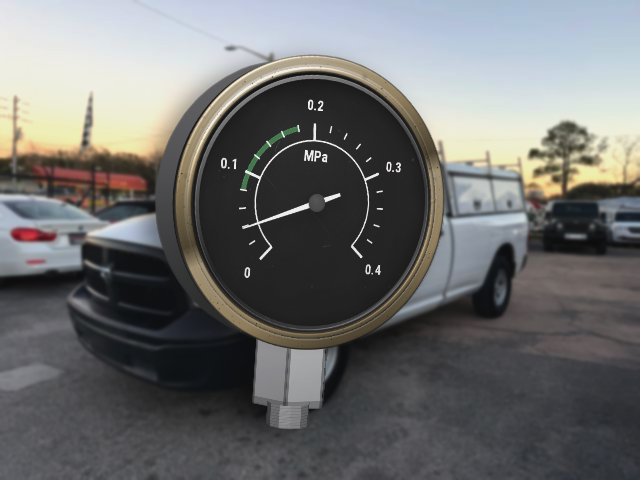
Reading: 0.04MPa
